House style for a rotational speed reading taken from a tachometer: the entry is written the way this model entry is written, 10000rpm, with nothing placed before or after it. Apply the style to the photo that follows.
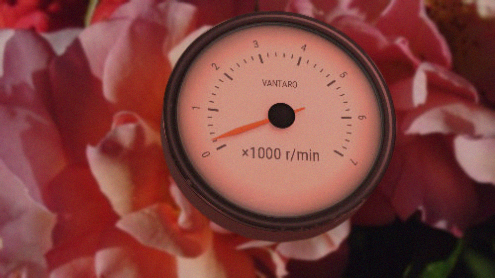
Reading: 200rpm
